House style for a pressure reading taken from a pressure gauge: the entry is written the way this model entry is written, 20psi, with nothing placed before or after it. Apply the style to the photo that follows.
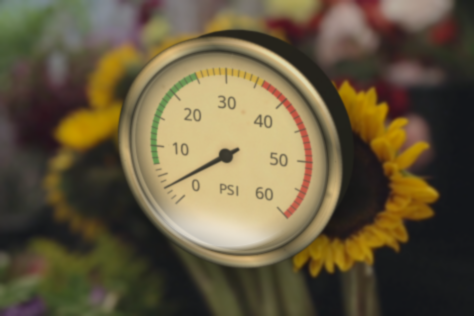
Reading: 3psi
